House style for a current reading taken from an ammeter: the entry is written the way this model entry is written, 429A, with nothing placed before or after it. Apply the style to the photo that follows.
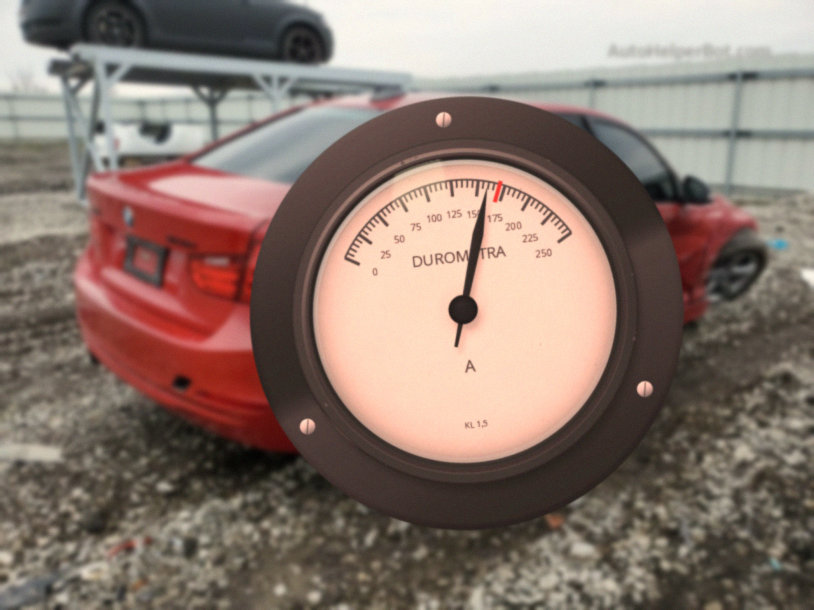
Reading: 160A
